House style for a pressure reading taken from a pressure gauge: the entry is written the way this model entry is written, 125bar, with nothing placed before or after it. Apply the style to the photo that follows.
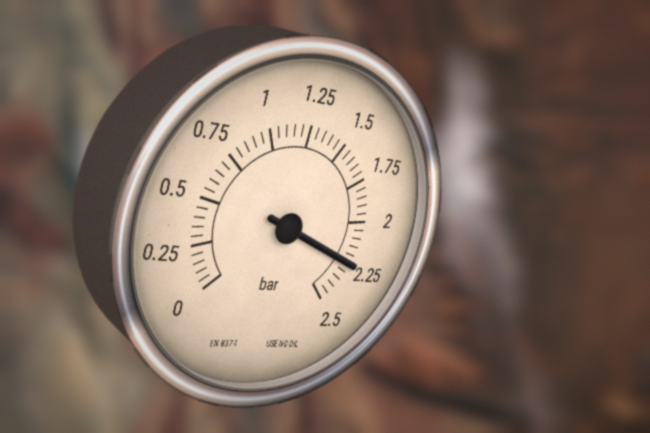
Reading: 2.25bar
